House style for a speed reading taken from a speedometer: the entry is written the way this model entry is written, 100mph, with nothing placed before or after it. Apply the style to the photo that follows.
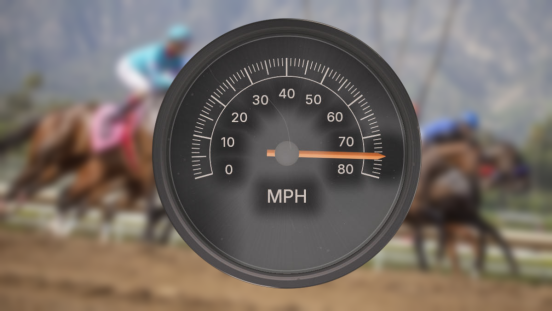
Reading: 75mph
